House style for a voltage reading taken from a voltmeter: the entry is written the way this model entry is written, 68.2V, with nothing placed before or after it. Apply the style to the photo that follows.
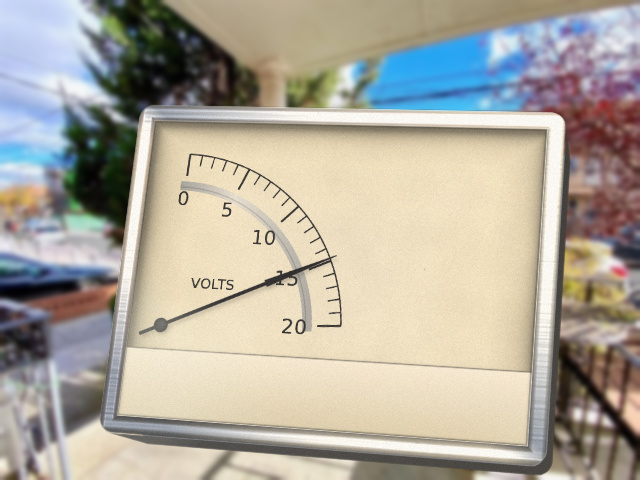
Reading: 15V
